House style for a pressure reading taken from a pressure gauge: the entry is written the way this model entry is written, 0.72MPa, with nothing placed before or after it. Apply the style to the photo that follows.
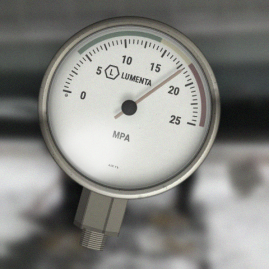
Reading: 18MPa
